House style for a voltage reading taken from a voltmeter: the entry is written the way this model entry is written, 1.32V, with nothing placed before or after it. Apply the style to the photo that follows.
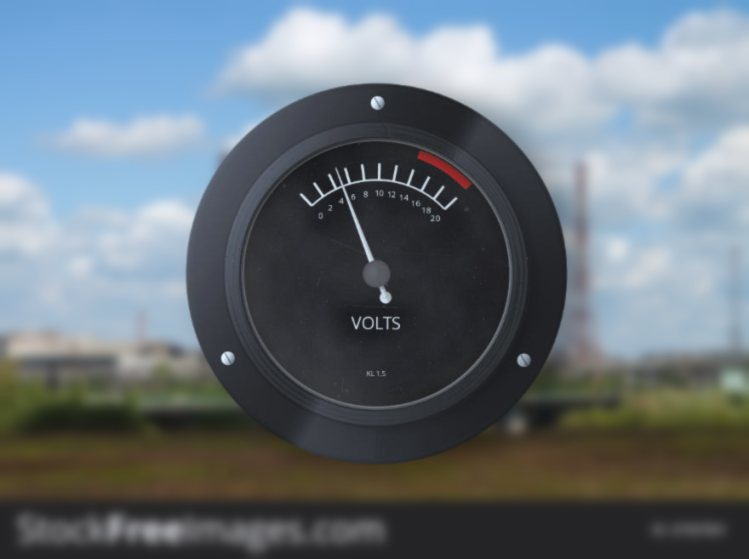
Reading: 5V
